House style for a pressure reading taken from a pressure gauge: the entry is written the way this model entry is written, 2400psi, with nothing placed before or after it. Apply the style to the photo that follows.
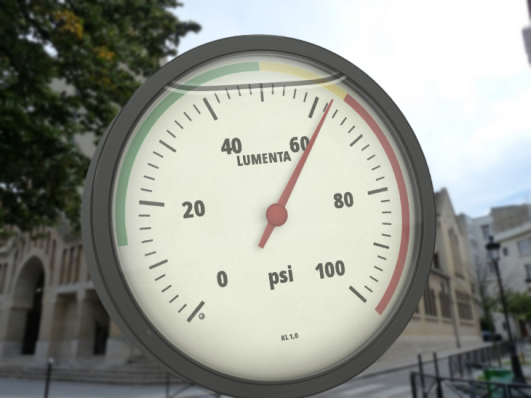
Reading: 62psi
